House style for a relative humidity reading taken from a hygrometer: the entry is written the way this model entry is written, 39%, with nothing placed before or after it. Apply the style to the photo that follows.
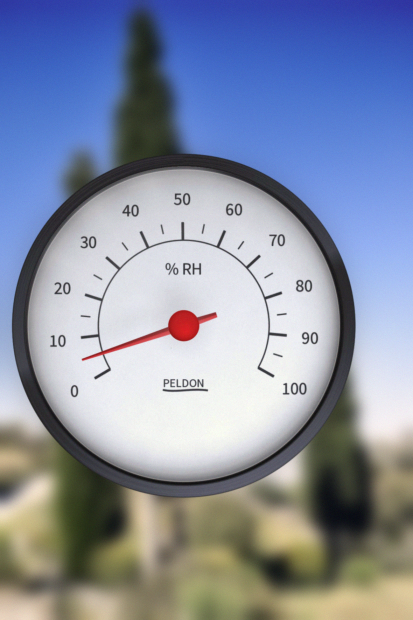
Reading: 5%
